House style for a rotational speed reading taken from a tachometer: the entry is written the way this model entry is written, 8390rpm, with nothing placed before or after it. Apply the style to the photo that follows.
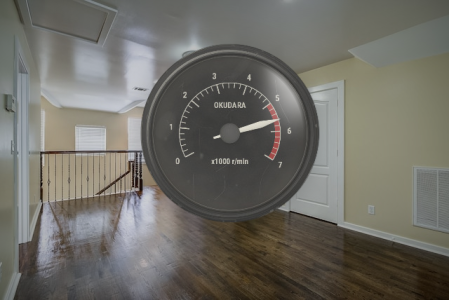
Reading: 5600rpm
